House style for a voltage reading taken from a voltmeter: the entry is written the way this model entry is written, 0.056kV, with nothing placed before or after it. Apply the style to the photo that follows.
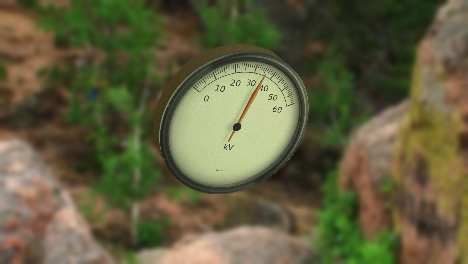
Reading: 35kV
